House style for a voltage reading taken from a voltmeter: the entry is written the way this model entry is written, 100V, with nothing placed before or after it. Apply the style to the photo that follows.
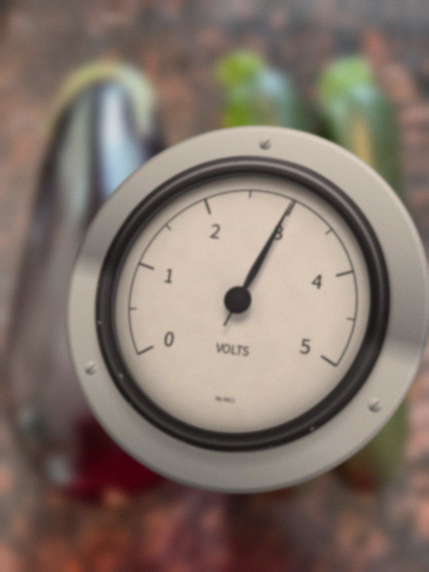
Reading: 3V
